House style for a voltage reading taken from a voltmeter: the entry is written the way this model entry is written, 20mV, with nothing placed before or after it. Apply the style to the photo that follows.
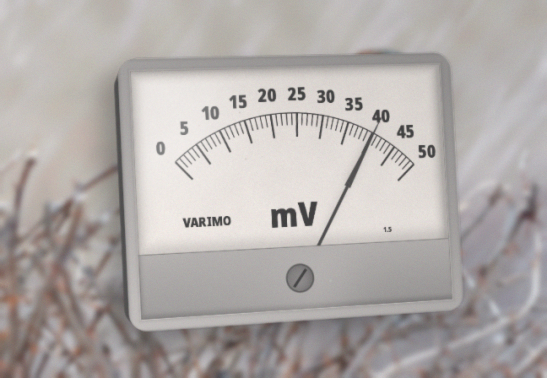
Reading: 40mV
